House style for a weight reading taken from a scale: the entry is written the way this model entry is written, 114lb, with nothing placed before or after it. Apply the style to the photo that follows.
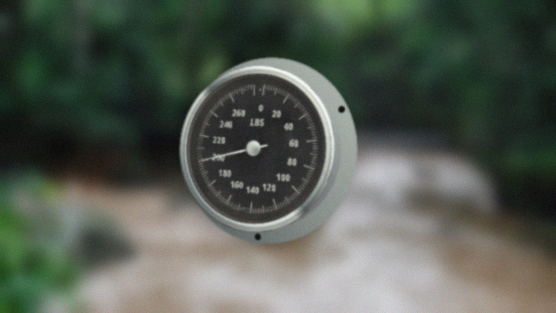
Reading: 200lb
